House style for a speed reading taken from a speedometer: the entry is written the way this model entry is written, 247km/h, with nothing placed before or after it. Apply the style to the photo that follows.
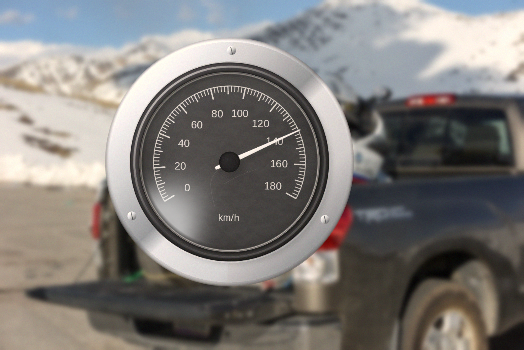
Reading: 140km/h
